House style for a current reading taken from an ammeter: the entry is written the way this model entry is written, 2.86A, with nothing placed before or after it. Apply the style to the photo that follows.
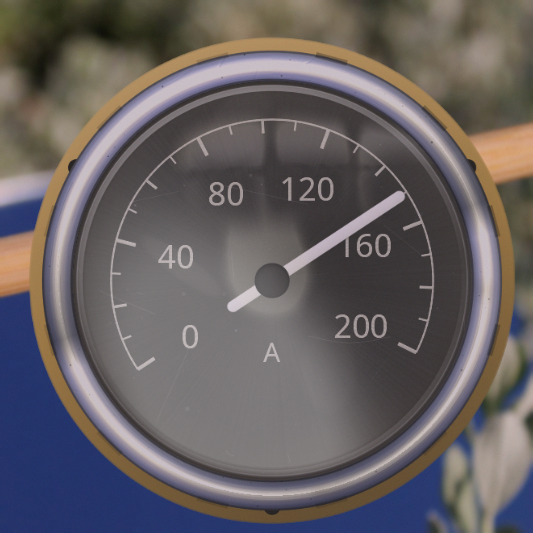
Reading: 150A
